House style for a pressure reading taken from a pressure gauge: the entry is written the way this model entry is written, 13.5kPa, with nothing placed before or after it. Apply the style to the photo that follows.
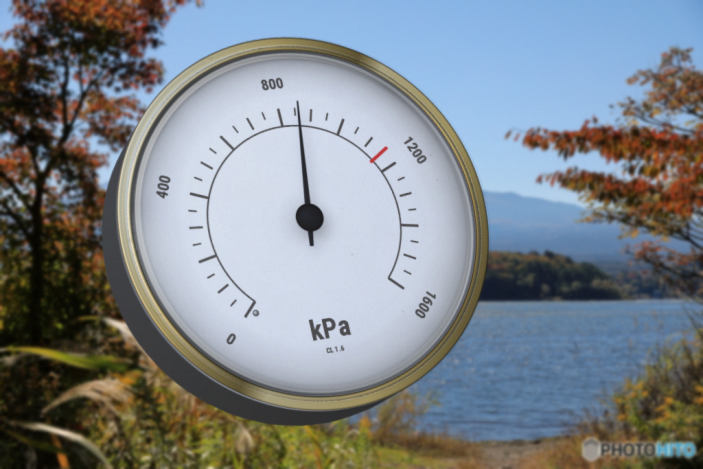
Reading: 850kPa
